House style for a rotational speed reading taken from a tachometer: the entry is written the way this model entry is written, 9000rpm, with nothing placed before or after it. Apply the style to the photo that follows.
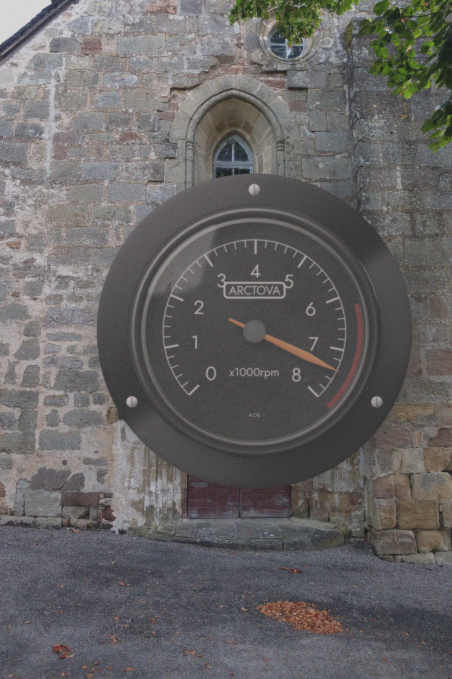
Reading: 7400rpm
